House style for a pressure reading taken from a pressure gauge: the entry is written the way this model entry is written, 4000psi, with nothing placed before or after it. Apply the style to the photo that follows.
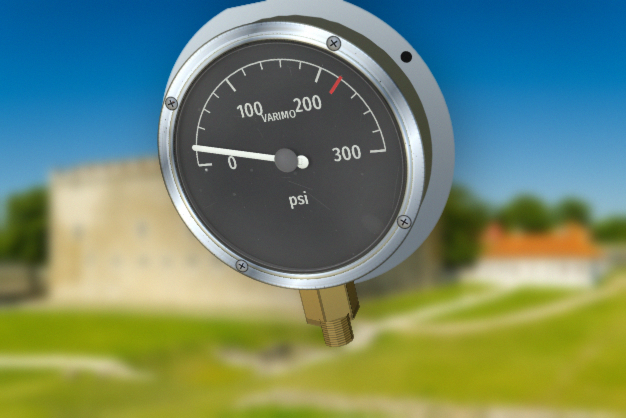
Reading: 20psi
